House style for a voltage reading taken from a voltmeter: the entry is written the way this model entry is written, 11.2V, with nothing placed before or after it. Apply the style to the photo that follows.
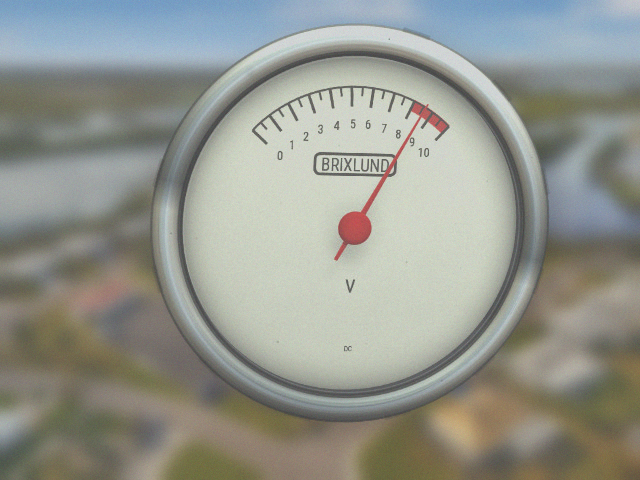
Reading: 8.5V
